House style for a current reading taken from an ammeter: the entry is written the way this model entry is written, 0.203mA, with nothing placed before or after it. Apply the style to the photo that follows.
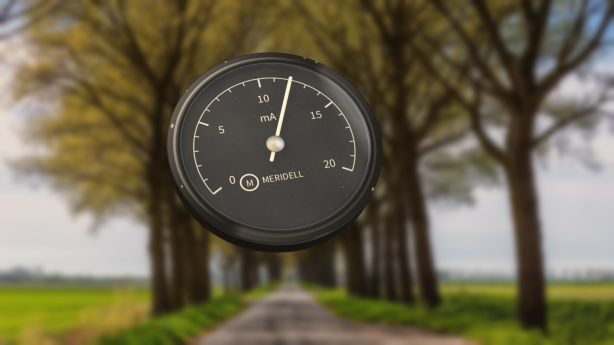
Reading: 12mA
